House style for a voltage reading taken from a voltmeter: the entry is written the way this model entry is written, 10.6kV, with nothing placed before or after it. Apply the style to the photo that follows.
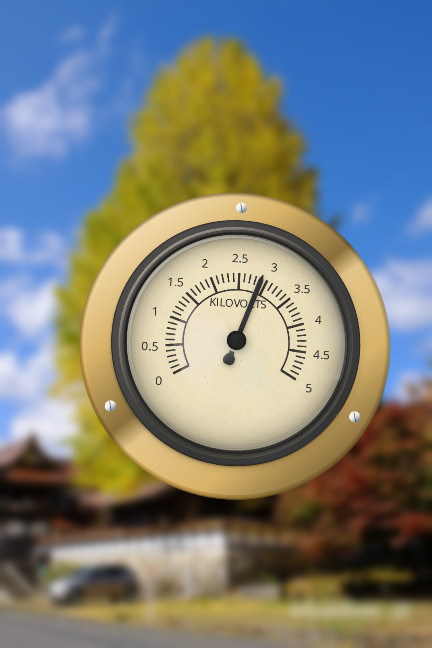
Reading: 2.9kV
